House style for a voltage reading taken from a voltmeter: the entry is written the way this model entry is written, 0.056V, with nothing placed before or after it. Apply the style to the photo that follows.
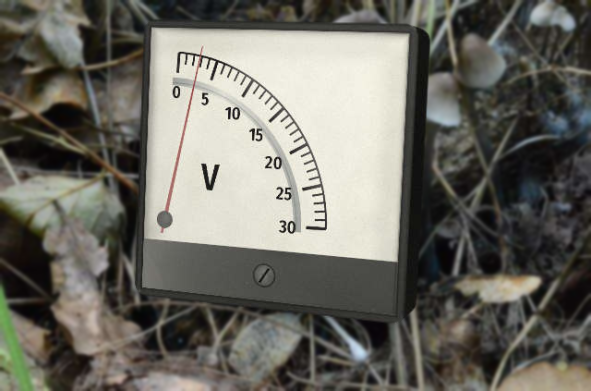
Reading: 3V
